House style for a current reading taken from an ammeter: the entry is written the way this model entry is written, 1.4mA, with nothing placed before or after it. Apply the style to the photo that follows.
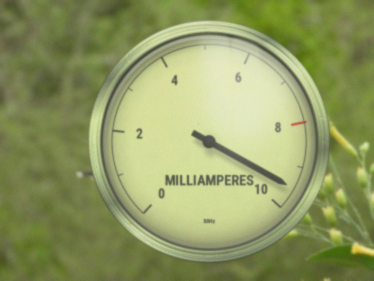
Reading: 9.5mA
